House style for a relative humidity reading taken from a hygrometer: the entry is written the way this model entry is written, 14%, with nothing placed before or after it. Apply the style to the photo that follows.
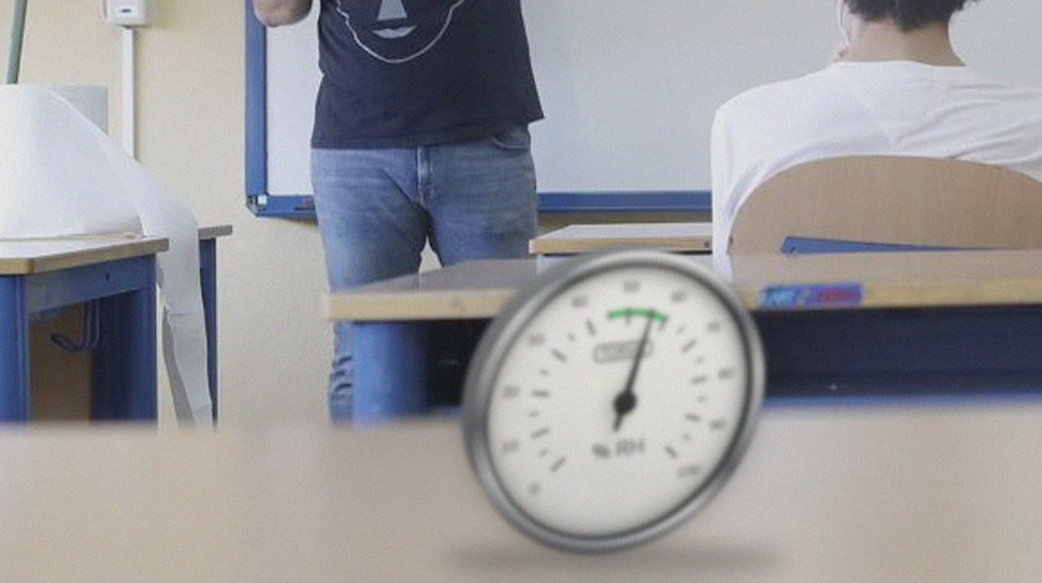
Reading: 55%
